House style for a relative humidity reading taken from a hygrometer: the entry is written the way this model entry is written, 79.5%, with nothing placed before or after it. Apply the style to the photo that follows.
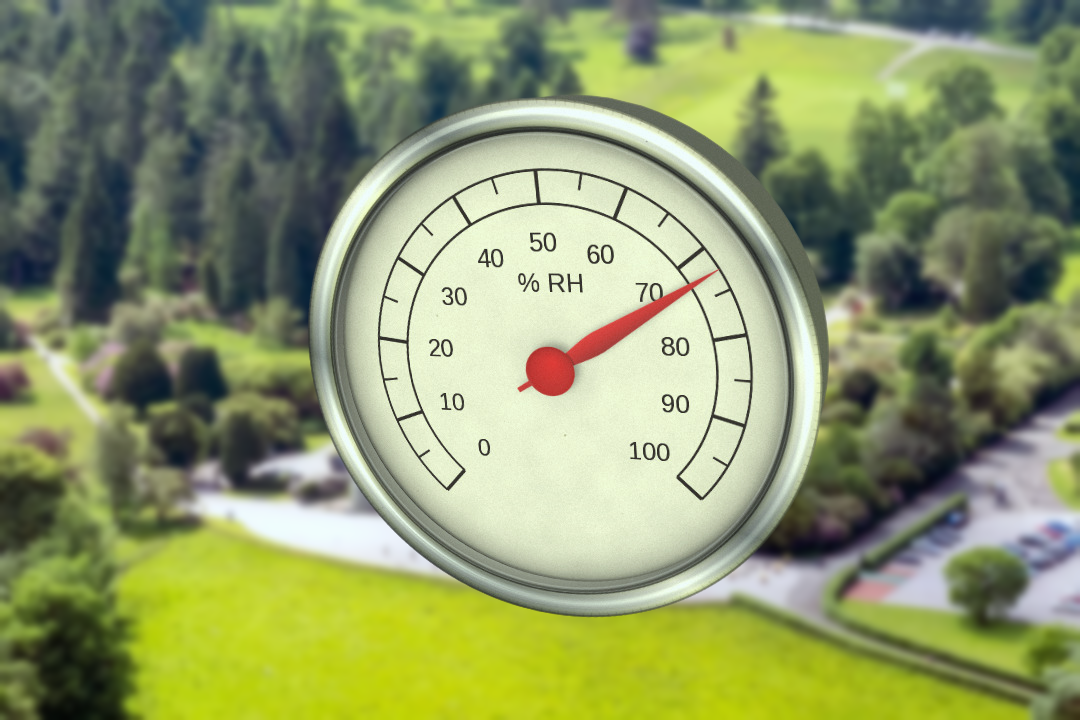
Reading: 72.5%
